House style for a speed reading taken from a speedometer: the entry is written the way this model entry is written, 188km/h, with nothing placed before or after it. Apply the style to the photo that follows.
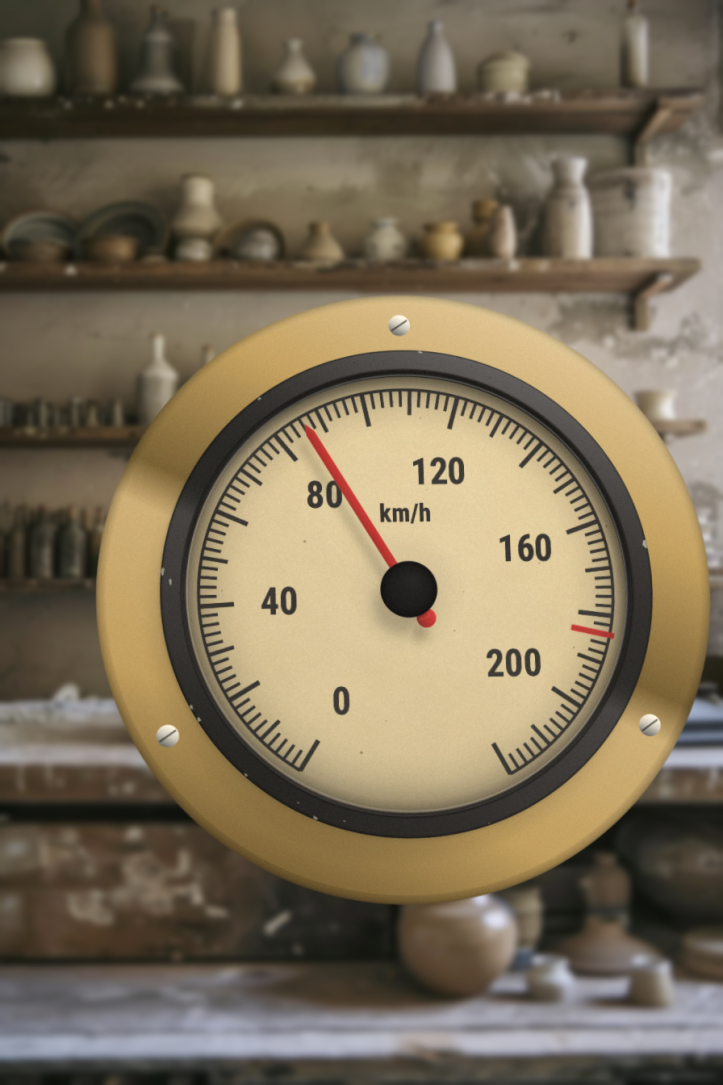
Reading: 86km/h
